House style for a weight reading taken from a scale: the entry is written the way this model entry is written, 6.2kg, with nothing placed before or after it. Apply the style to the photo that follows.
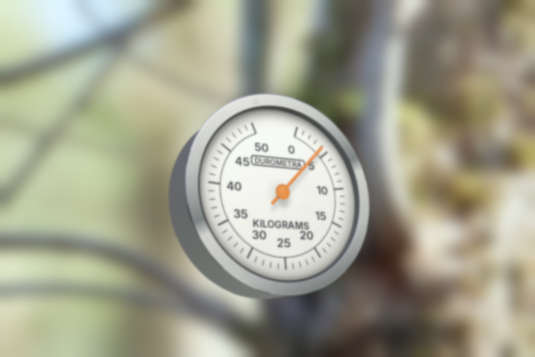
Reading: 4kg
